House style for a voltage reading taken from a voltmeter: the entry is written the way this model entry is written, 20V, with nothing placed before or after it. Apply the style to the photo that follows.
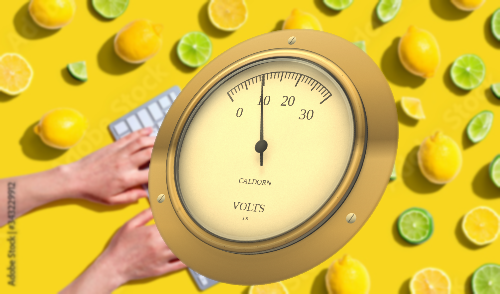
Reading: 10V
